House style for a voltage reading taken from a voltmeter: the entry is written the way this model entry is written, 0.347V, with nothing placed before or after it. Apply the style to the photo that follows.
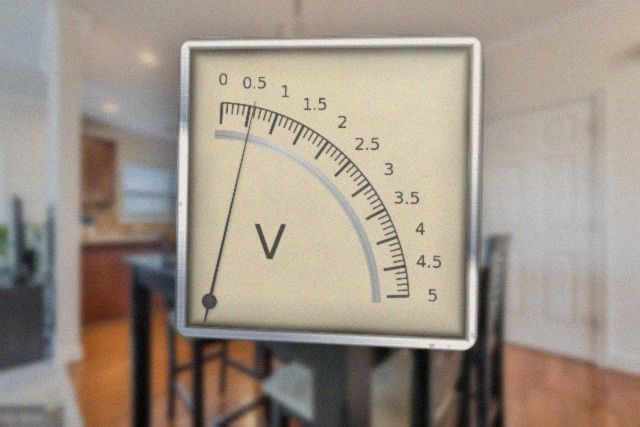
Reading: 0.6V
